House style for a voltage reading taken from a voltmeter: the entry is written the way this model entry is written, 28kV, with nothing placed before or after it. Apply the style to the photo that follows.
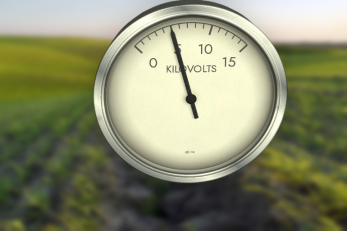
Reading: 5kV
